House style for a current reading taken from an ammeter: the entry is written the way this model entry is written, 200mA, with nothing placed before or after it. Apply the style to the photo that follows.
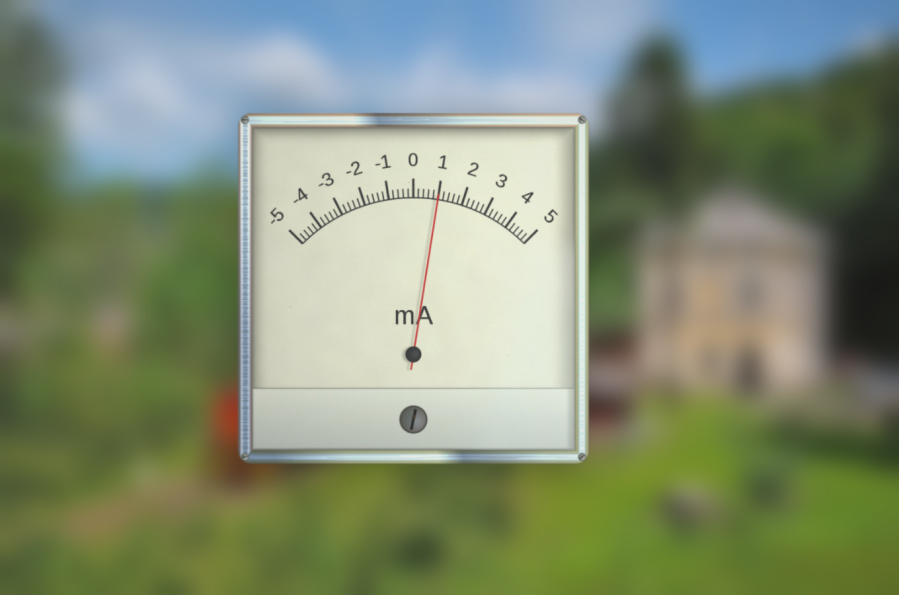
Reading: 1mA
